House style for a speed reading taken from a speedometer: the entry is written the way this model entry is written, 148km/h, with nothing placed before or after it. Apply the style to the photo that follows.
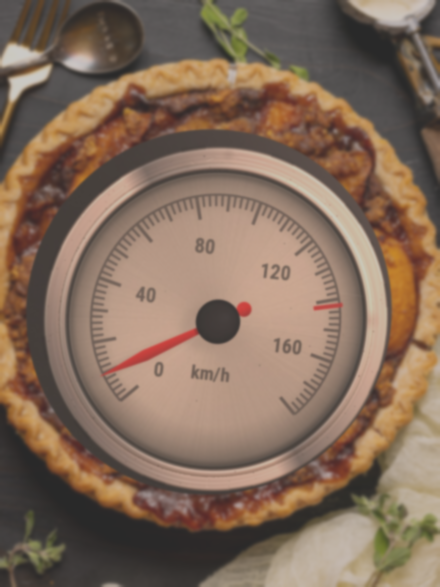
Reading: 10km/h
